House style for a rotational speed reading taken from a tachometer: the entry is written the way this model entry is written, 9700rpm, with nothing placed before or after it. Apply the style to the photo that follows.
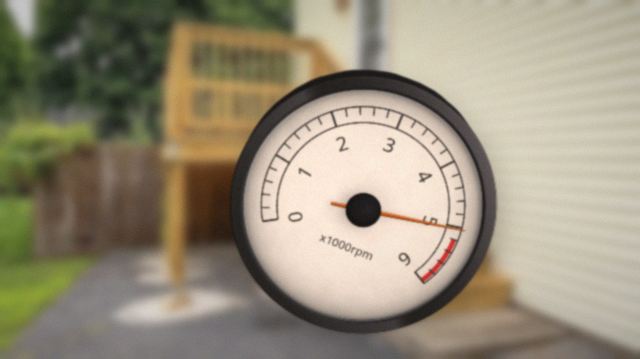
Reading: 5000rpm
